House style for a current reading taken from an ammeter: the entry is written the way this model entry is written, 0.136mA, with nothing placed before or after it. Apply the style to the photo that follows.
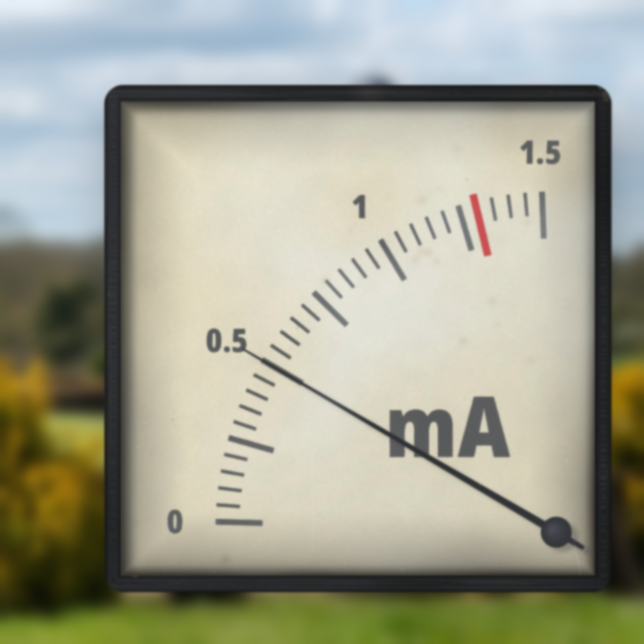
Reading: 0.5mA
